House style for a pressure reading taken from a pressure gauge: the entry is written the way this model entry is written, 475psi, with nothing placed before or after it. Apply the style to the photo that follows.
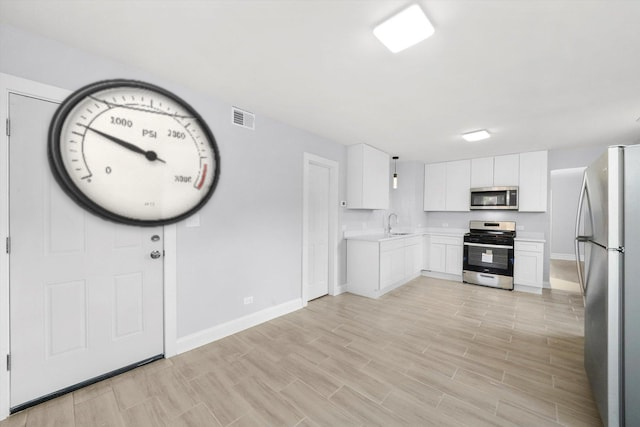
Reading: 600psi
